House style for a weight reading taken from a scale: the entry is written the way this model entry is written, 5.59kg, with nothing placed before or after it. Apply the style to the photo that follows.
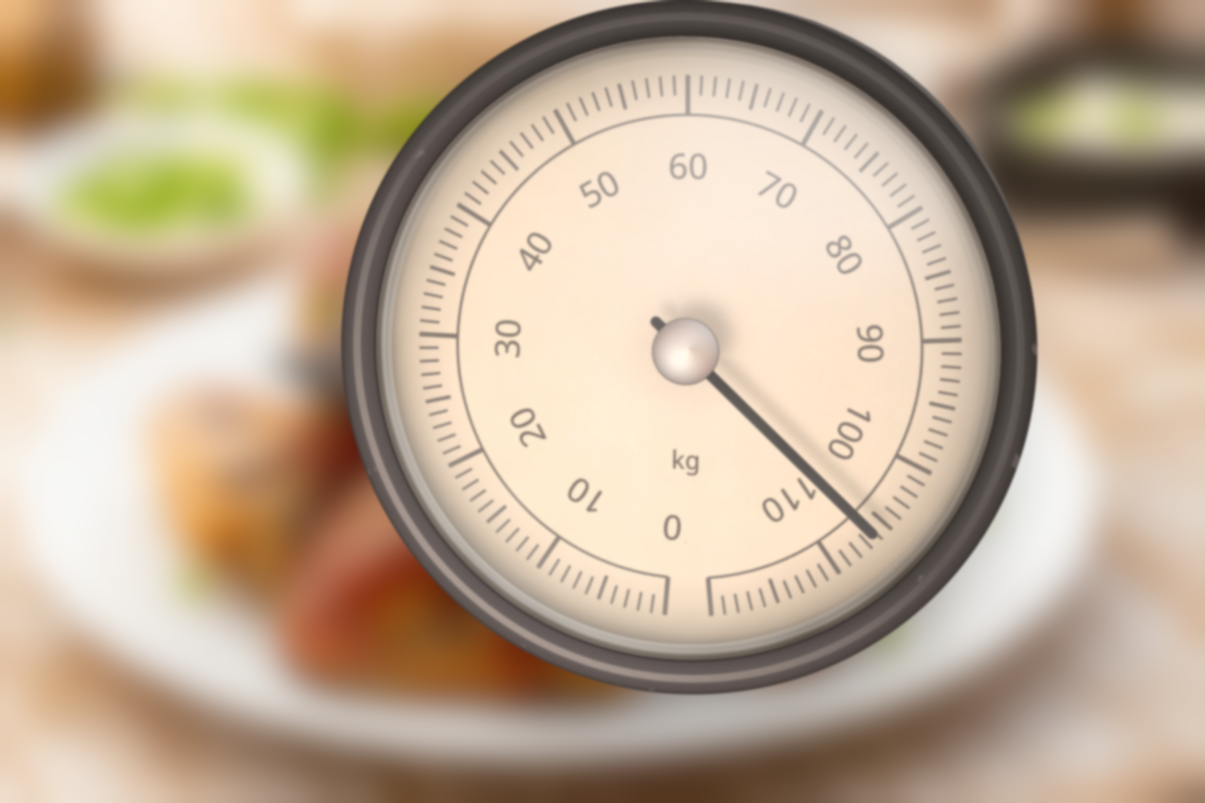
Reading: 106kg
